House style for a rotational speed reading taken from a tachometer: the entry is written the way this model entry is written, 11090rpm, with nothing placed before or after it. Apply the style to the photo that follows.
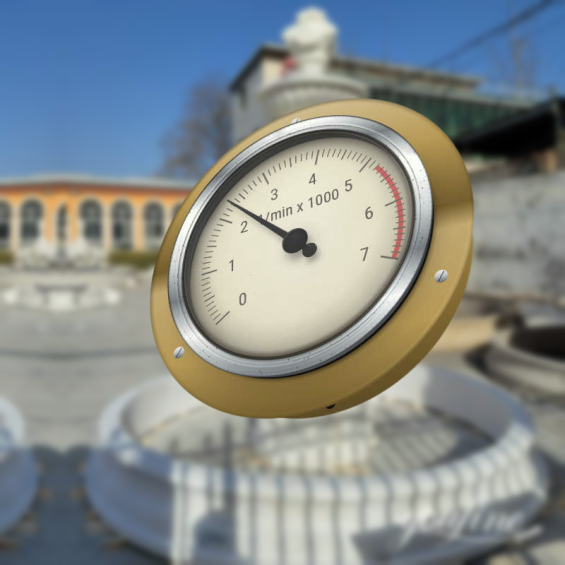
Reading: 2300rpm
